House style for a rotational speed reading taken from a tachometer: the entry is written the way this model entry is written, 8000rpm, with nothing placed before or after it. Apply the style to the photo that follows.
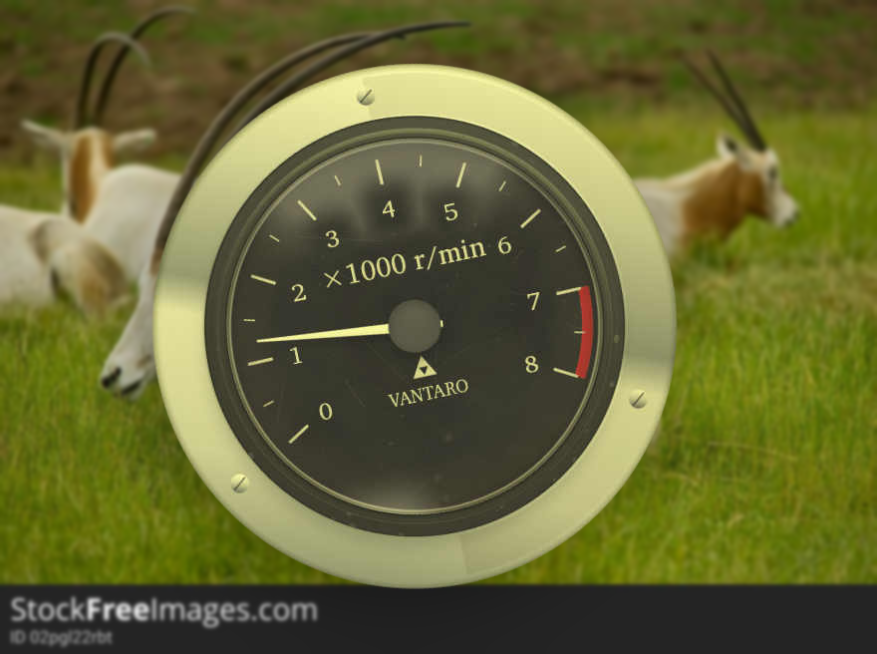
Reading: 1250rpm
